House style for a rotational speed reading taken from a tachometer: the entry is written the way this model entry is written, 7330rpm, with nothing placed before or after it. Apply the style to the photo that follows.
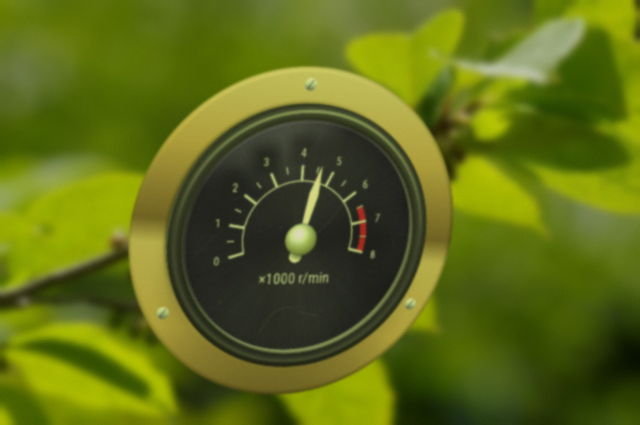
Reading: 4500rpm
